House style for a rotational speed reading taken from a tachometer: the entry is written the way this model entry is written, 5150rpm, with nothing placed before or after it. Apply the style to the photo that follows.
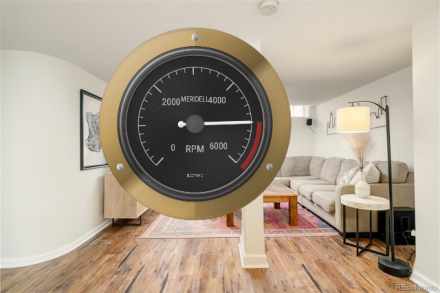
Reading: 5000rpm
